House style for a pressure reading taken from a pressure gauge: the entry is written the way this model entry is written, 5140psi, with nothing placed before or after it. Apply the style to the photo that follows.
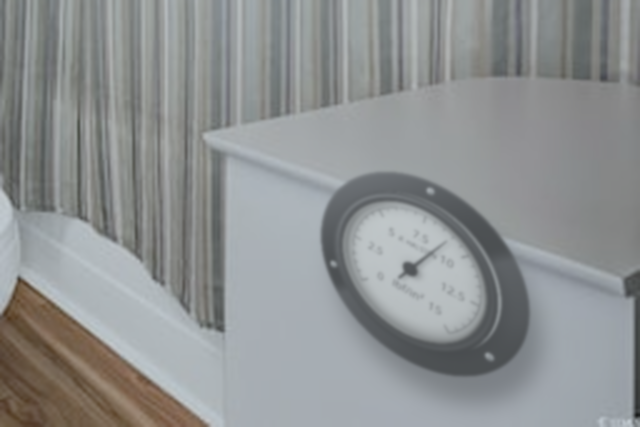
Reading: 9psi
